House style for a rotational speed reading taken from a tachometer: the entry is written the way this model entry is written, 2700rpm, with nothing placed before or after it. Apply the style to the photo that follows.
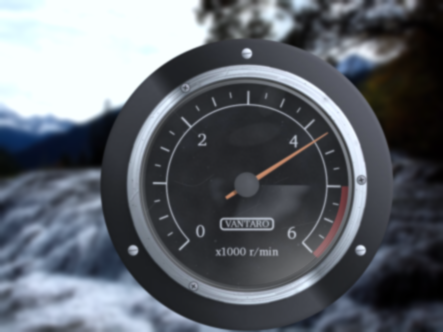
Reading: 4250rpm
